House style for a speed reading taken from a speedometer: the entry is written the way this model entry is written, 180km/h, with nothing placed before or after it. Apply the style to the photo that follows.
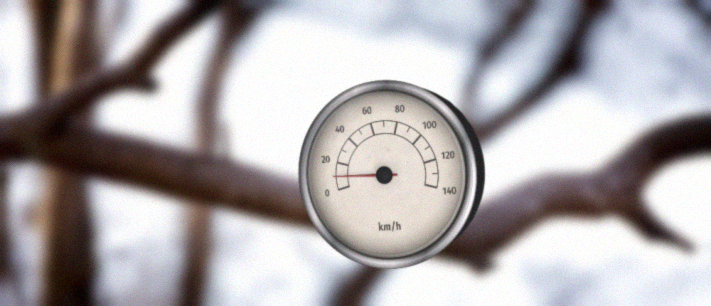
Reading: 10km/h
